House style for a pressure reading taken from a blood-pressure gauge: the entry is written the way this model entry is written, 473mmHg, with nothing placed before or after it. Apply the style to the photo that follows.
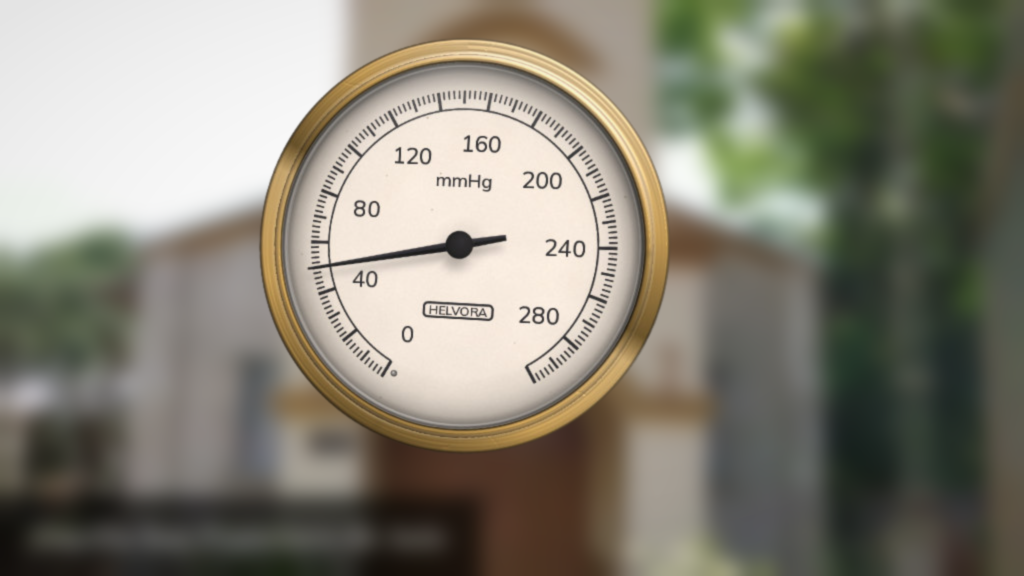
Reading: 50mmHg
